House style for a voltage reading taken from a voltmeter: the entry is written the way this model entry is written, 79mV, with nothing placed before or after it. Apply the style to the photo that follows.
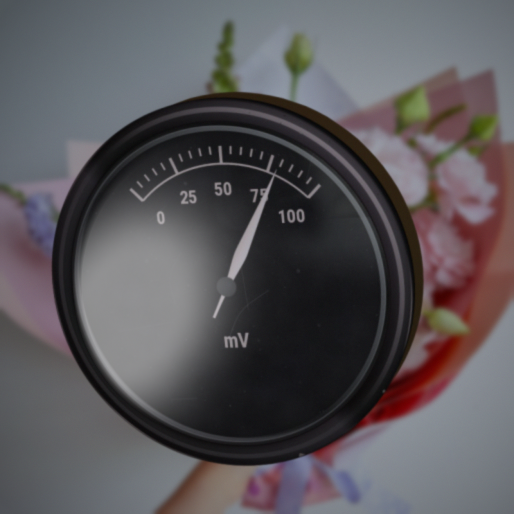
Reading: 80mV
